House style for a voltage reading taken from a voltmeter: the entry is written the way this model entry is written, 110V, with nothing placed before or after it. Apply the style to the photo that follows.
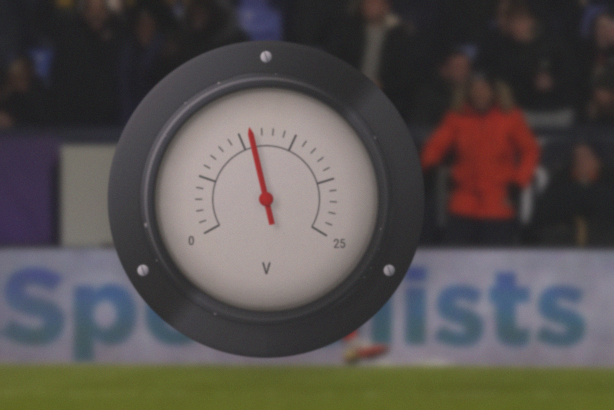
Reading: 11V
